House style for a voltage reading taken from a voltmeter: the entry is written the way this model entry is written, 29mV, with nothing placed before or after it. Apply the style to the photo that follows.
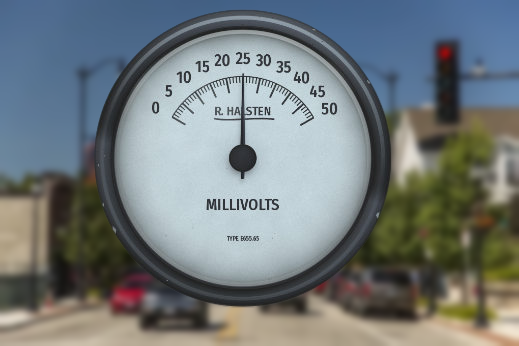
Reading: 25mV
